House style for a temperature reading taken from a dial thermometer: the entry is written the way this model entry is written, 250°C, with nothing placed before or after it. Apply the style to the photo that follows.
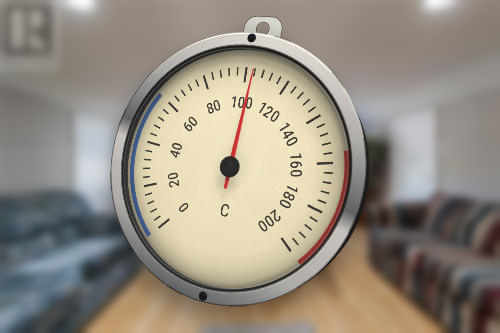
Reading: 104°C
